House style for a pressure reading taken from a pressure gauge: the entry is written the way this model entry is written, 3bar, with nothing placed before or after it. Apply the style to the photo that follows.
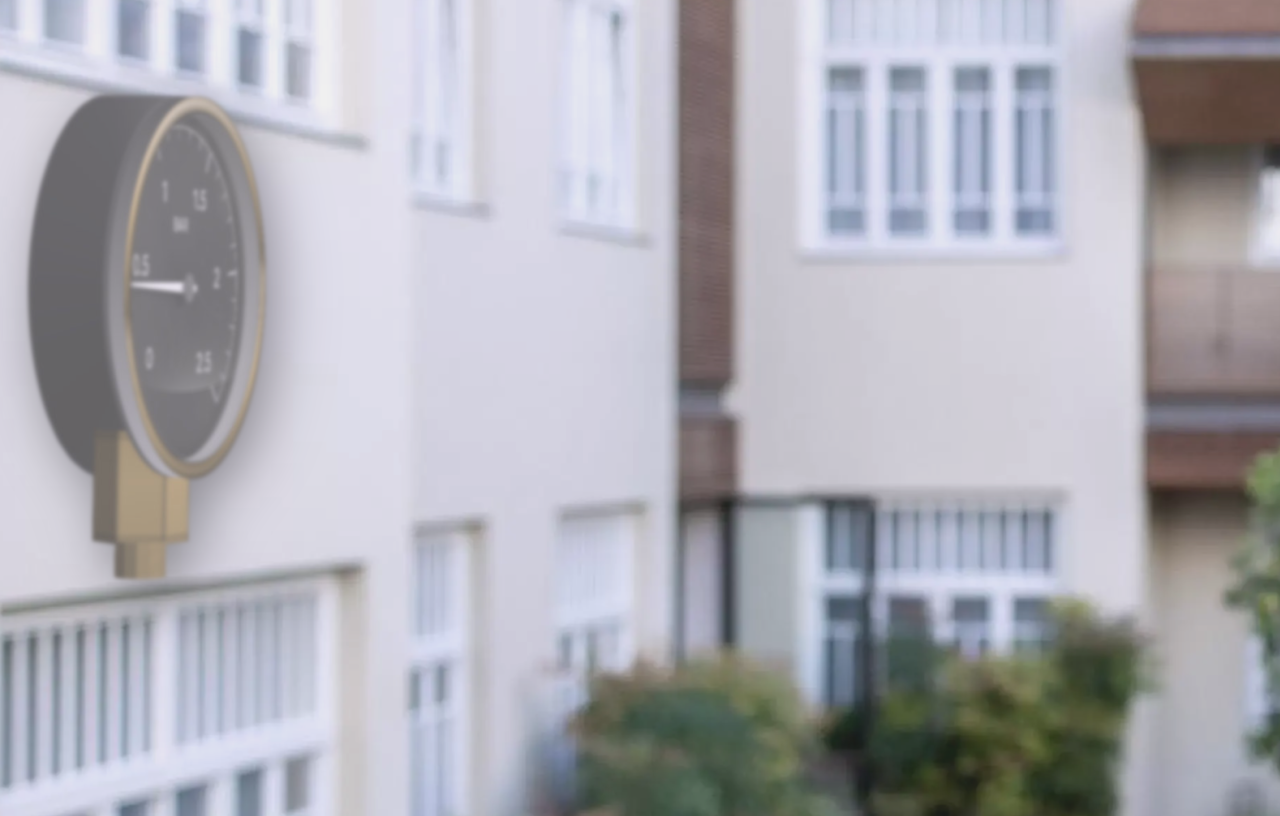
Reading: 0.4bar
